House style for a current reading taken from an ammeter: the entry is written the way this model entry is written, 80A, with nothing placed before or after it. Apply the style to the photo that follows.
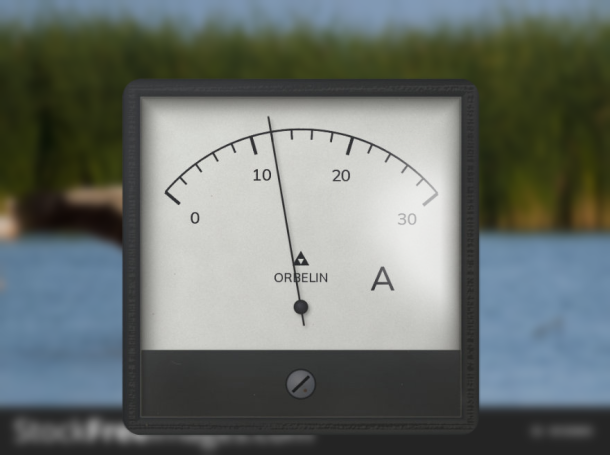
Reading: 12A
